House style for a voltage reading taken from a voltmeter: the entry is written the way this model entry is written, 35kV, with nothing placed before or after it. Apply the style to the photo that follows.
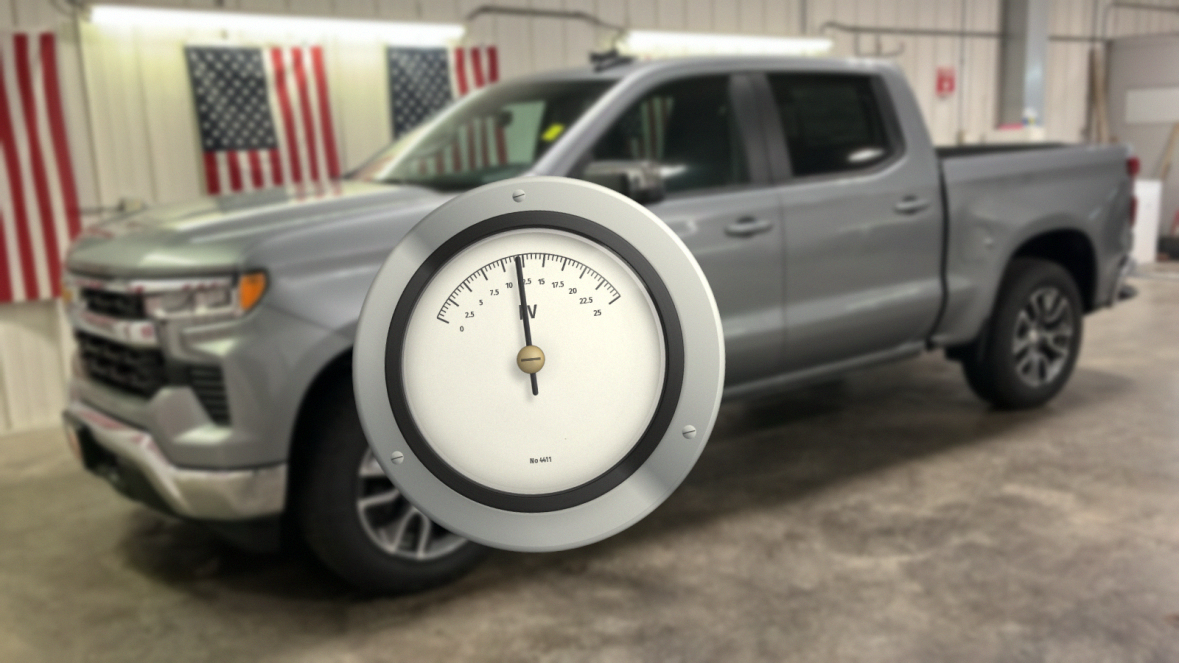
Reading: 12kV
